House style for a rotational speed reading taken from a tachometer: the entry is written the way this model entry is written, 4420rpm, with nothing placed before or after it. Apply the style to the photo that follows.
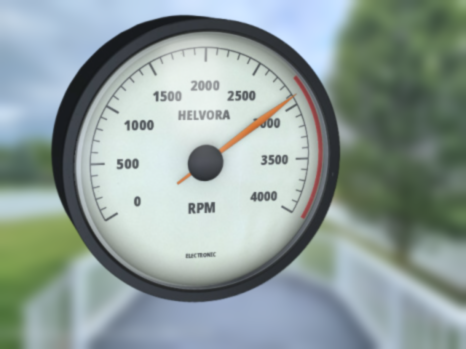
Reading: 2900rpm
